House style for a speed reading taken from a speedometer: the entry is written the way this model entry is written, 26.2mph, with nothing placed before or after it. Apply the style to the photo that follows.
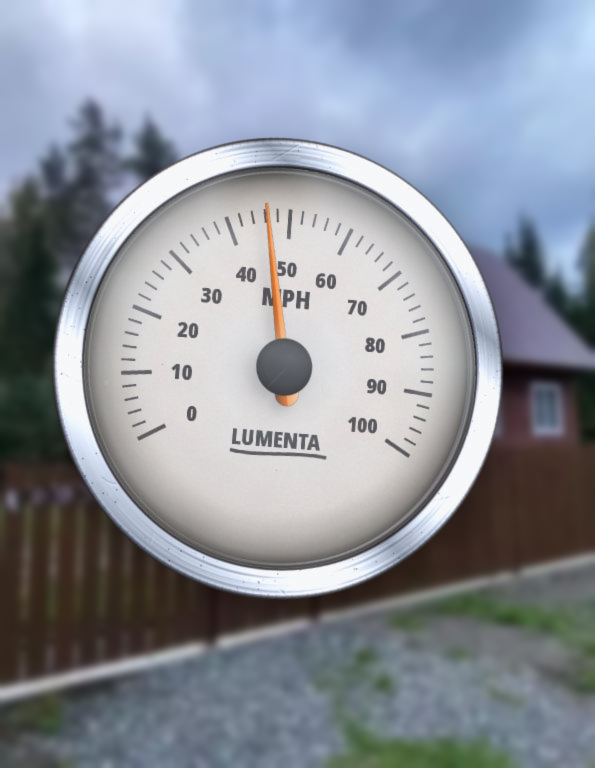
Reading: 46mph
